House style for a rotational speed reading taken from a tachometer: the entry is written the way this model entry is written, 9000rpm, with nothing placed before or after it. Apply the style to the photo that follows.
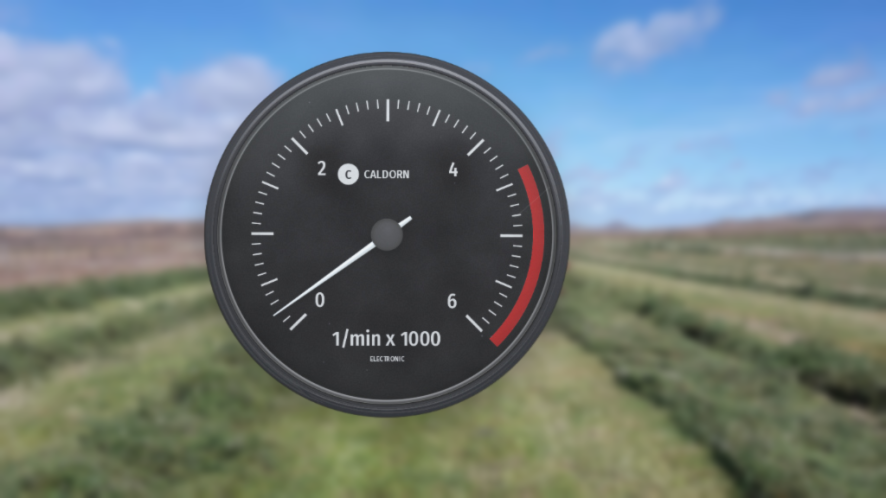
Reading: 200rpm
